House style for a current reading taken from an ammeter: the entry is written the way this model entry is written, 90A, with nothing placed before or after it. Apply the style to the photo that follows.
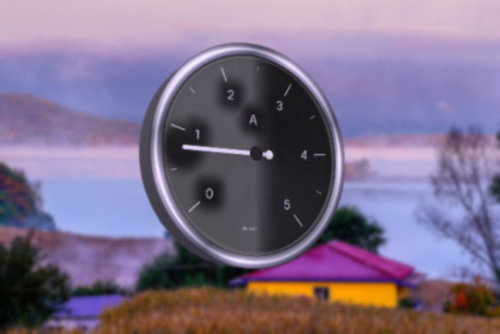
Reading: 0.75A
